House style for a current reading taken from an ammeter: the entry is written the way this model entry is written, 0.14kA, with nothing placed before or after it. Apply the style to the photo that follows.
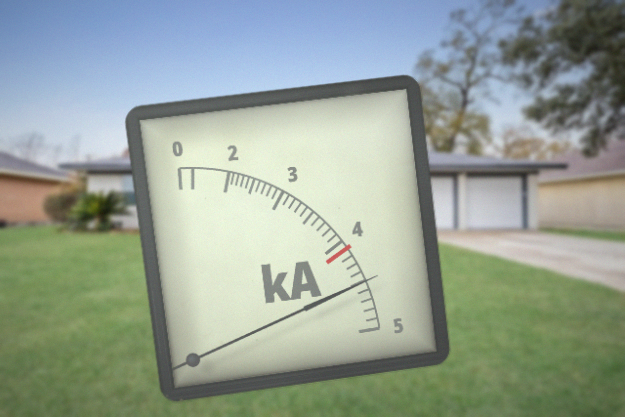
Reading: 4.5kA
